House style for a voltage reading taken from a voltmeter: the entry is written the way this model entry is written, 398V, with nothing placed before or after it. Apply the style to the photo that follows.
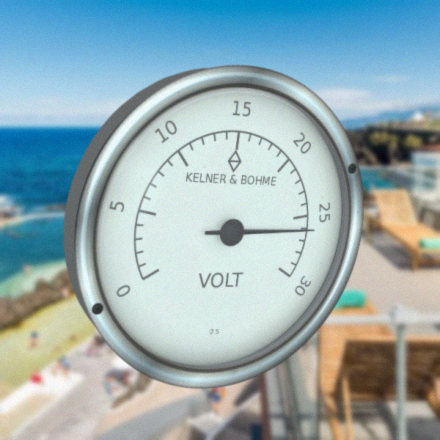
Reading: 26V
